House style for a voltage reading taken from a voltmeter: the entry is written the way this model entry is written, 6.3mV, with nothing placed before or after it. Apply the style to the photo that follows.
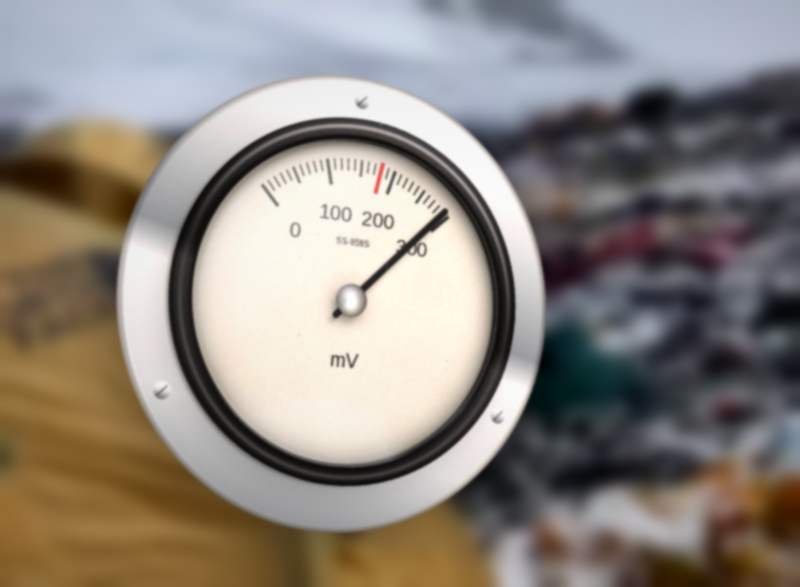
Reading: 290mV
